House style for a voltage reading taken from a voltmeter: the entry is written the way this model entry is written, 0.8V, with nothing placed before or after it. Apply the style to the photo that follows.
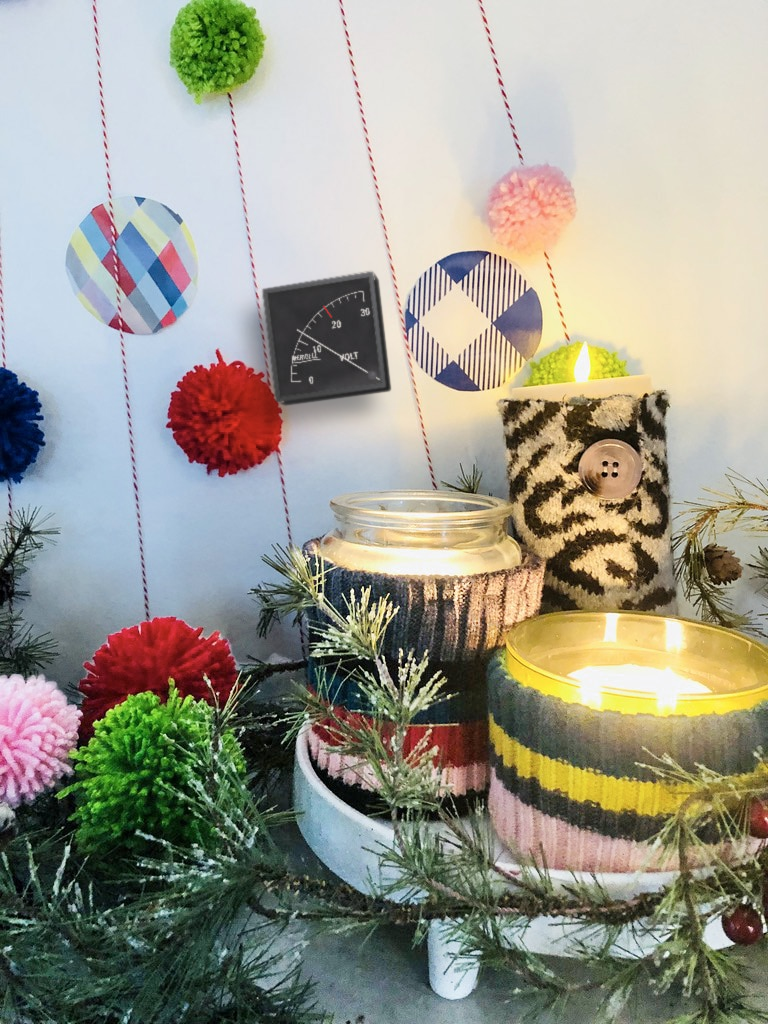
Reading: 12V
